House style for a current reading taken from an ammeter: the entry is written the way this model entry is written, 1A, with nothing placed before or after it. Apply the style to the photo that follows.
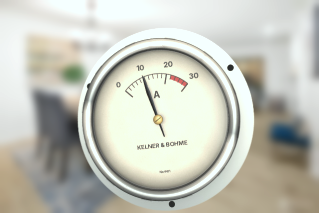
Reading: 10A
